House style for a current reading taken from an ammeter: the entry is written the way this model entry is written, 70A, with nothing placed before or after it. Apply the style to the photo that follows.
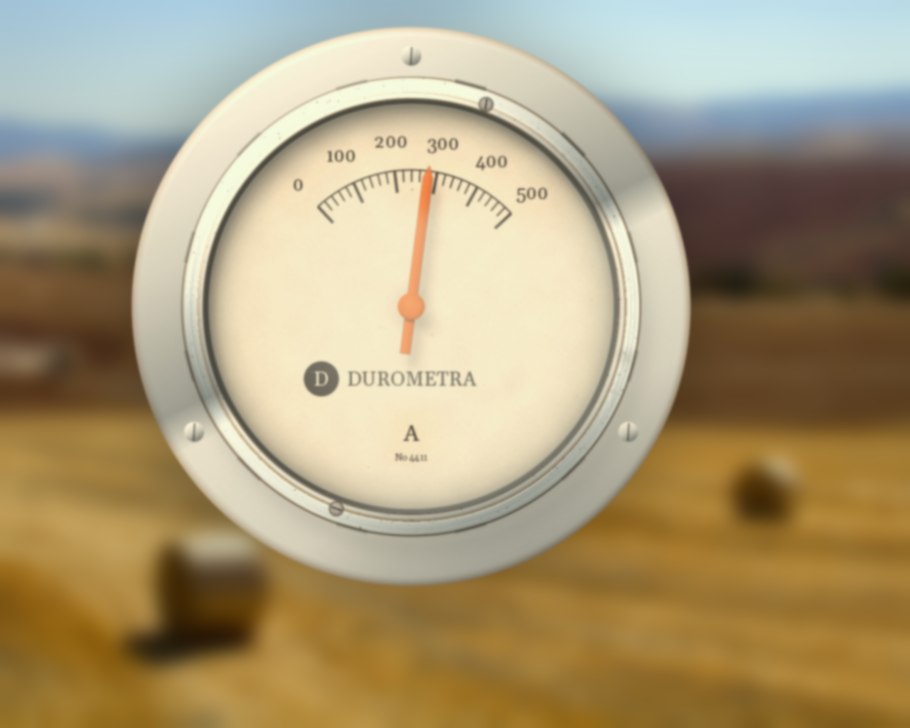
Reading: 280A
